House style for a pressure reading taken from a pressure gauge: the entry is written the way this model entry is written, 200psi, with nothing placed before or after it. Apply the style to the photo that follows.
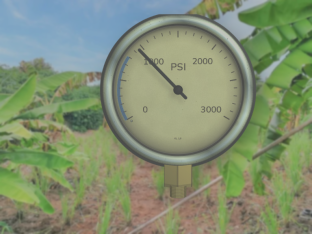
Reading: 950psi
